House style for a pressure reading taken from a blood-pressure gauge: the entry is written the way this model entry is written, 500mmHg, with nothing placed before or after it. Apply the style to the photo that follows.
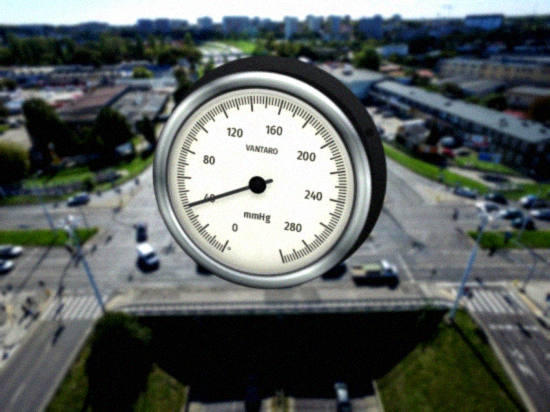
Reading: 40mmHg
